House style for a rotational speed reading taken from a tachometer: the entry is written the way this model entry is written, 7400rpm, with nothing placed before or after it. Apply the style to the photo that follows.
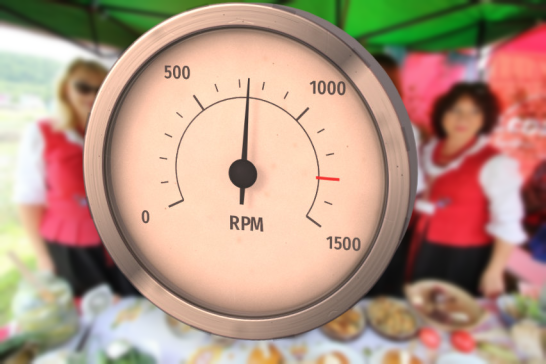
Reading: 750rpm
